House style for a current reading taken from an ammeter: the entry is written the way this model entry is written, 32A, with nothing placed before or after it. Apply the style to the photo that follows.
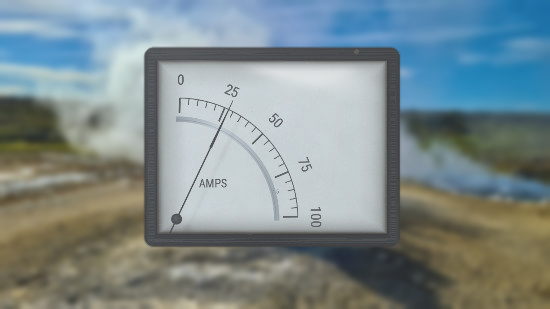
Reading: 27.5A
